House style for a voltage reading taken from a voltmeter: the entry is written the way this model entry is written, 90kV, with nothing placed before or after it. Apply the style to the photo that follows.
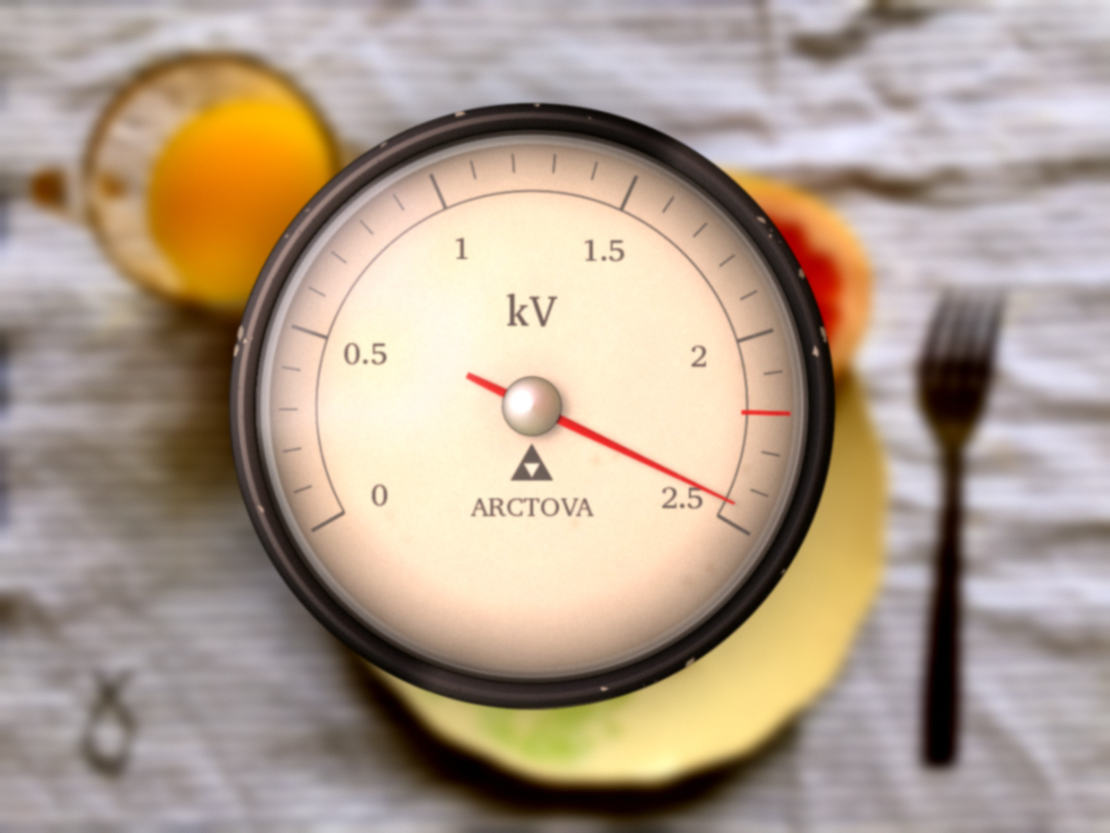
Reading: 2.45kV
